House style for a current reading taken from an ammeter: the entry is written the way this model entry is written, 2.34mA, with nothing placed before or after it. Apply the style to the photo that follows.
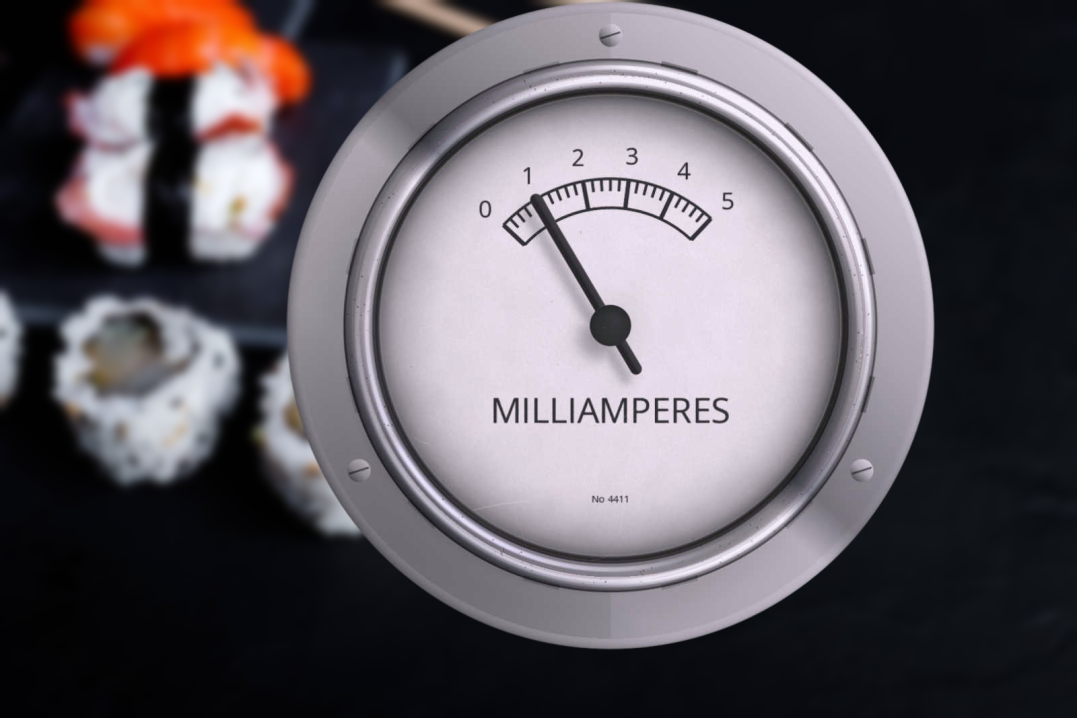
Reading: 0.9mA
